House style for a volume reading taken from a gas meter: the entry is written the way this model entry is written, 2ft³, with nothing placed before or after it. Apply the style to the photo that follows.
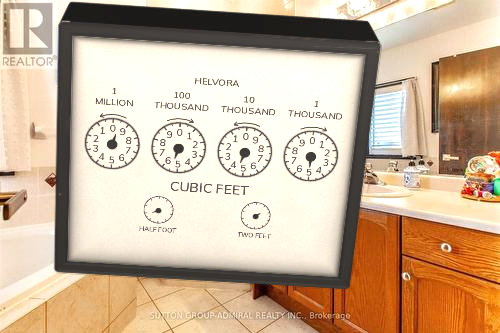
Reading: 954500ft³
